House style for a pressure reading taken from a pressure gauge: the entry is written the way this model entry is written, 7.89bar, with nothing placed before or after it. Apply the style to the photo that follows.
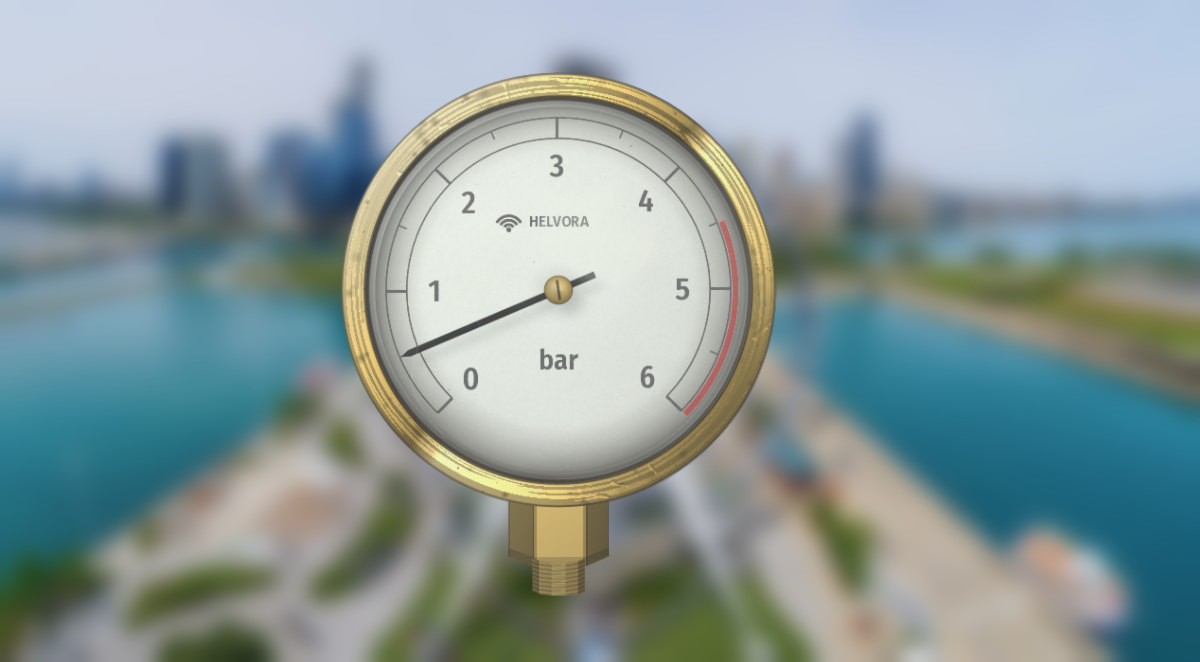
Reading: 0.5bar
